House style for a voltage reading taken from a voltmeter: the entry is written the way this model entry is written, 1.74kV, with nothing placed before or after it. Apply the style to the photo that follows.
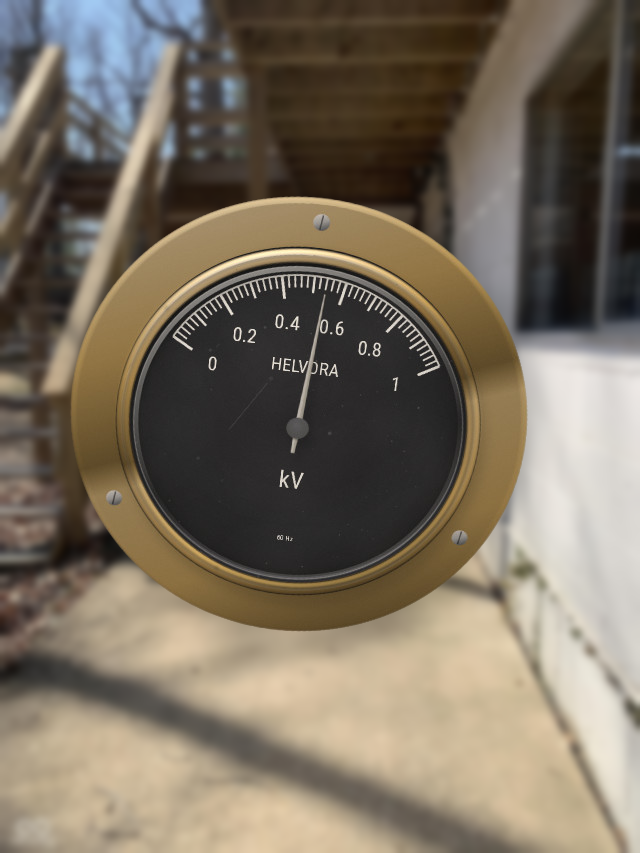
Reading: 0.54kV
